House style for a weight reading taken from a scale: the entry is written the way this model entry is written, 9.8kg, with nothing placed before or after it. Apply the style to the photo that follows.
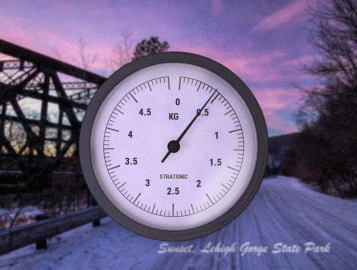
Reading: 0.45kg
